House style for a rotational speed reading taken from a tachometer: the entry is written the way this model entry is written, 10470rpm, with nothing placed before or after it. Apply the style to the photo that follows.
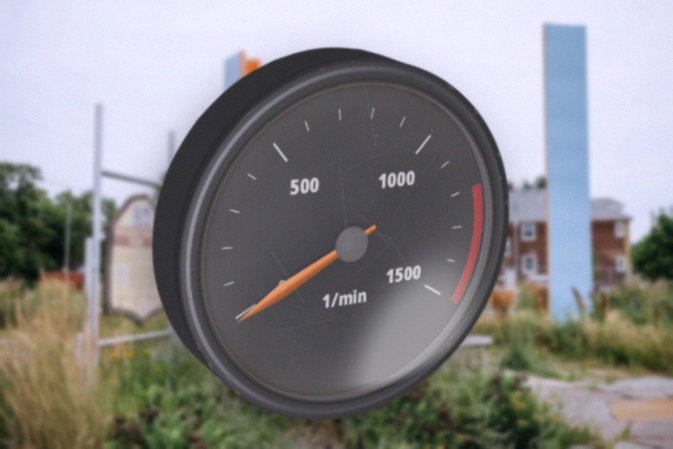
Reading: 0rpm
